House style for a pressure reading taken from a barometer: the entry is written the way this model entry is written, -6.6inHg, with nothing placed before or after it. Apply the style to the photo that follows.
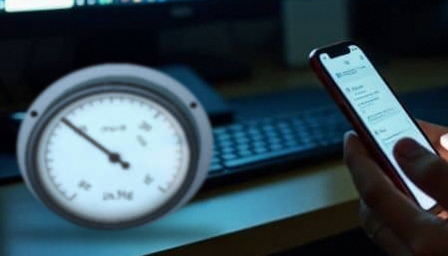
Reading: 29inHg
